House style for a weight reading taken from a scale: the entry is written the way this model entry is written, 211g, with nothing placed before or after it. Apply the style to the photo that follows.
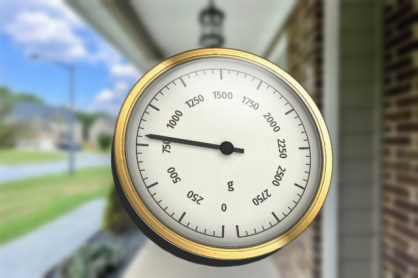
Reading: 800g
